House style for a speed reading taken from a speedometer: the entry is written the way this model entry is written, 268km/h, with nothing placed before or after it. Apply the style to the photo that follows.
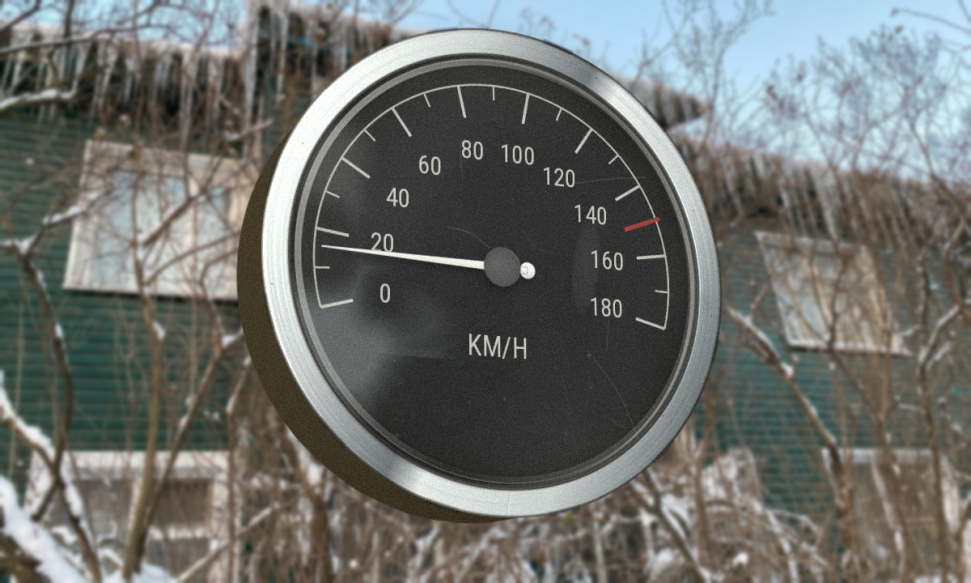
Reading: 15km/h
